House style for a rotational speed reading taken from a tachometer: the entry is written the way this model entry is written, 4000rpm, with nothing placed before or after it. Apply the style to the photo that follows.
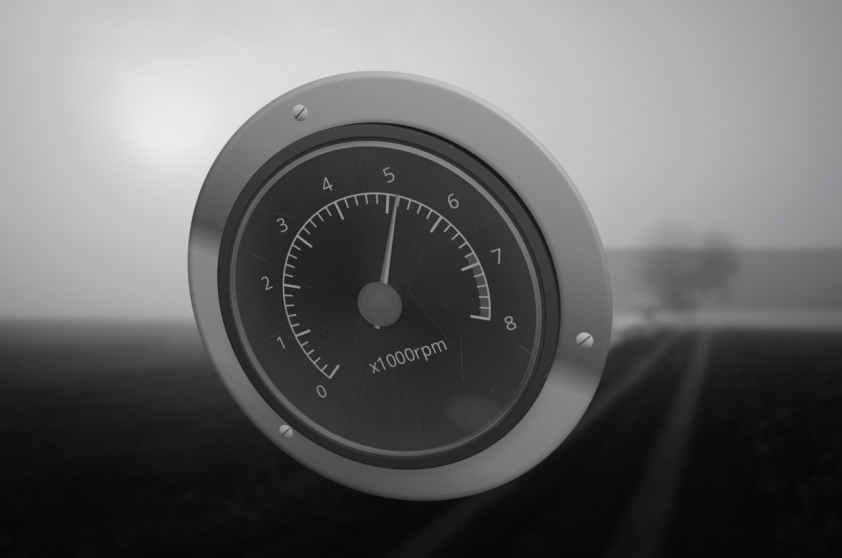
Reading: 5200rpm
